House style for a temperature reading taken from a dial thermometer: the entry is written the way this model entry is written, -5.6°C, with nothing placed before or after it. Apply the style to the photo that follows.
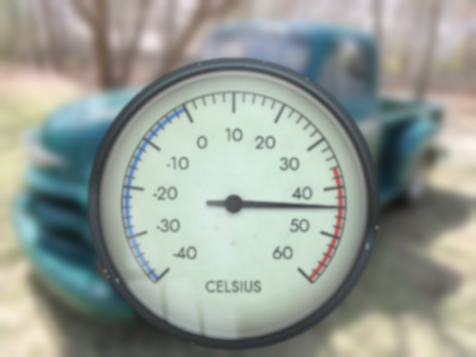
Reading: 44°C
